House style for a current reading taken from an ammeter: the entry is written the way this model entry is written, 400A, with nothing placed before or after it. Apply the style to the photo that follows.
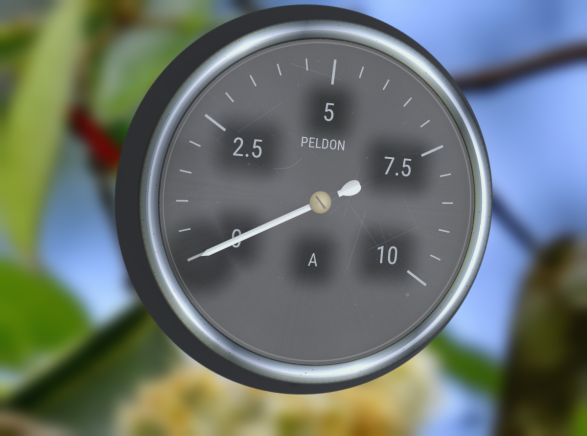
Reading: 0A
